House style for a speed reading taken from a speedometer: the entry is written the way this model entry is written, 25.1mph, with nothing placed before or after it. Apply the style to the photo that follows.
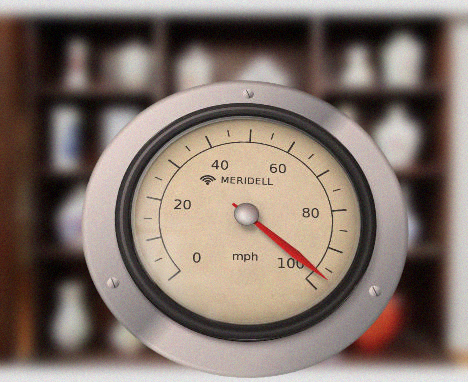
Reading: 97.5mph
